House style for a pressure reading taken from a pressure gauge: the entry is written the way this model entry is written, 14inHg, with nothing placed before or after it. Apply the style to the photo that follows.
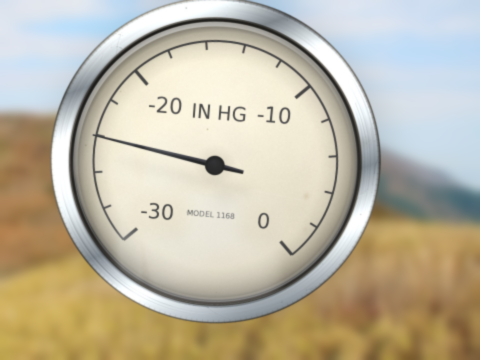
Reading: -24inHg
